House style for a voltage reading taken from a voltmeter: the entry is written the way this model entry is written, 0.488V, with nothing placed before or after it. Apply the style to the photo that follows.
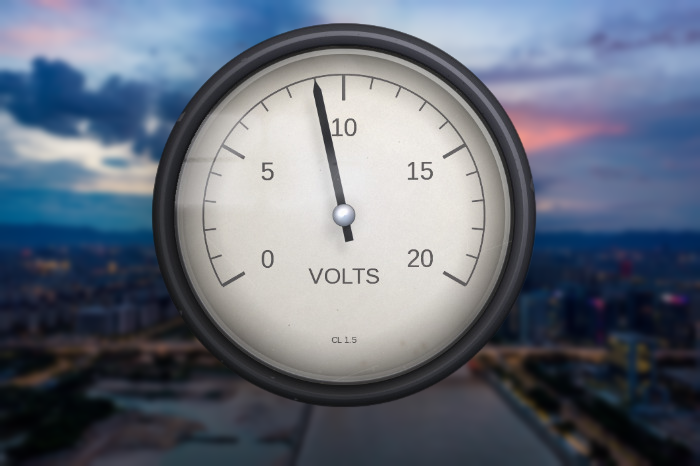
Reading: 9V
